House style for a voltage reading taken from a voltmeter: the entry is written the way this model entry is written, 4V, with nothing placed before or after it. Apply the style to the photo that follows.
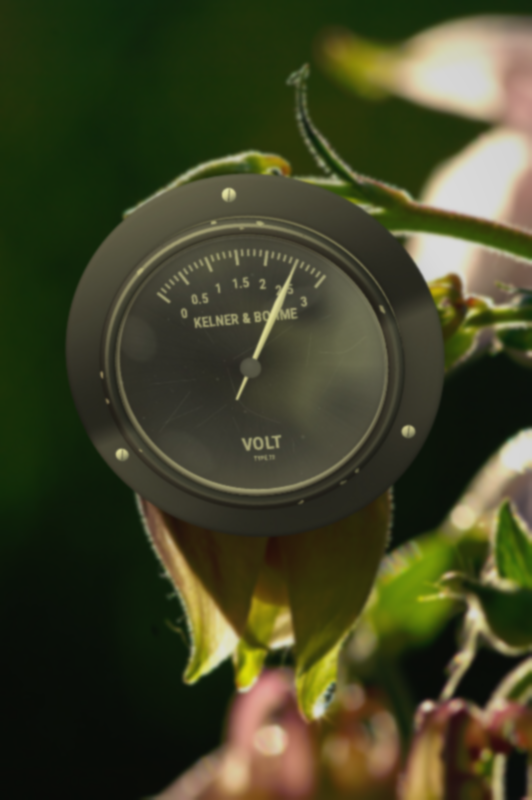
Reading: 2.5V
